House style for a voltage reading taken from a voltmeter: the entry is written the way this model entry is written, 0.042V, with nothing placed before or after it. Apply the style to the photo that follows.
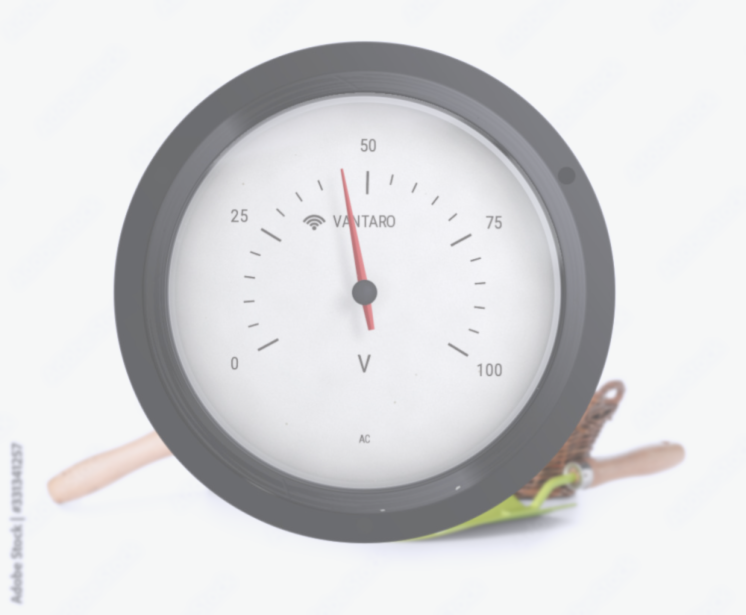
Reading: 45V
